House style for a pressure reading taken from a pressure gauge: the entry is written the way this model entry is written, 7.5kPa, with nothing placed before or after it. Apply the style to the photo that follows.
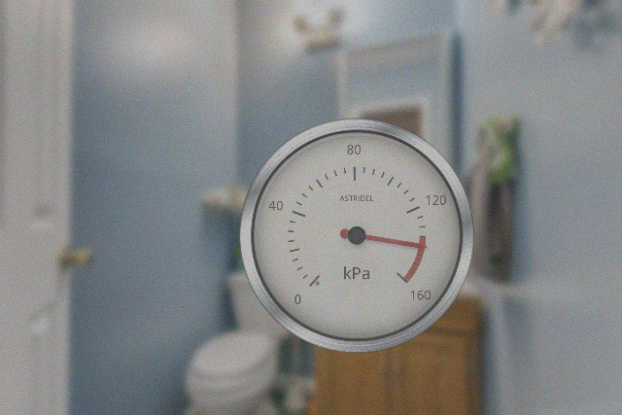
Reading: 140kPa
